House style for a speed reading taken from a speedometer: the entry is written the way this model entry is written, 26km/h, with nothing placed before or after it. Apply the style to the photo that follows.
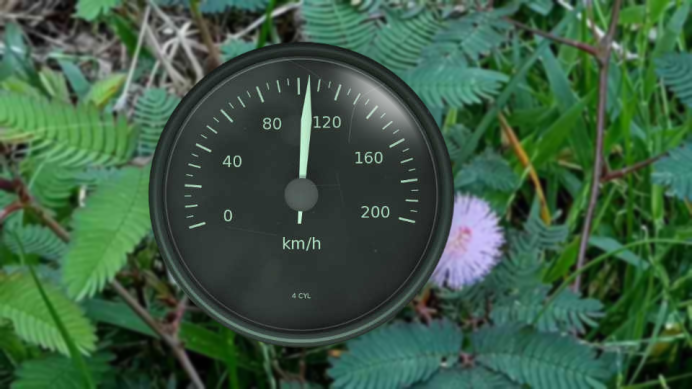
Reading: 105km/h
